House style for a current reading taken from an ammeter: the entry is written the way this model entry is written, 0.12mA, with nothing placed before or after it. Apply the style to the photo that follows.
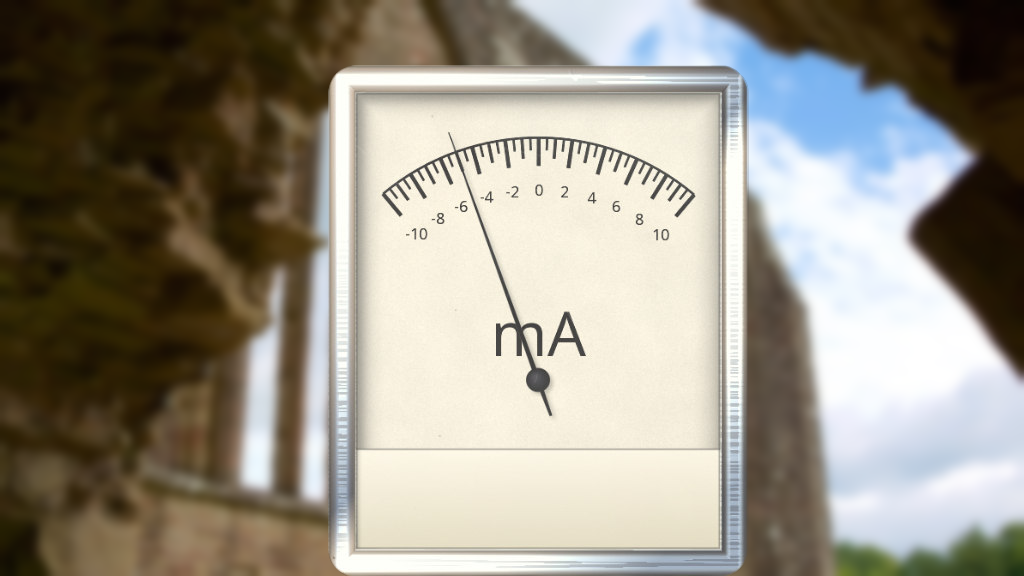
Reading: -5mA
